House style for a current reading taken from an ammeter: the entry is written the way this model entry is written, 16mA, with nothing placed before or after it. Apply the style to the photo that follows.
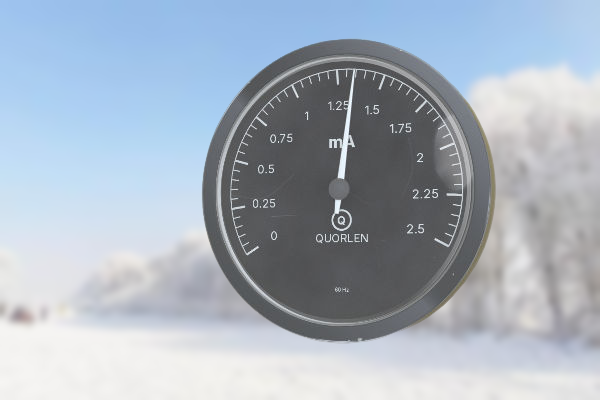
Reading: 1.35mA
